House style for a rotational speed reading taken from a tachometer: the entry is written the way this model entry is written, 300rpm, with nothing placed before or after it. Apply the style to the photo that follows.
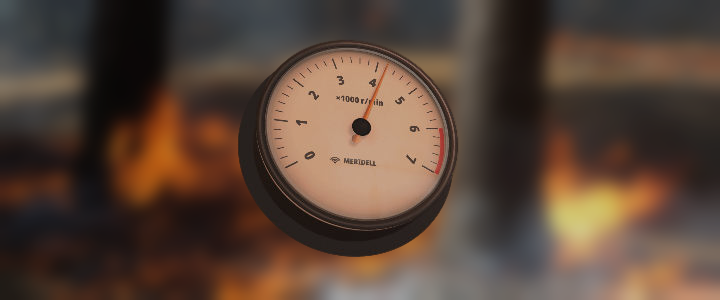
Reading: 4200rpm
